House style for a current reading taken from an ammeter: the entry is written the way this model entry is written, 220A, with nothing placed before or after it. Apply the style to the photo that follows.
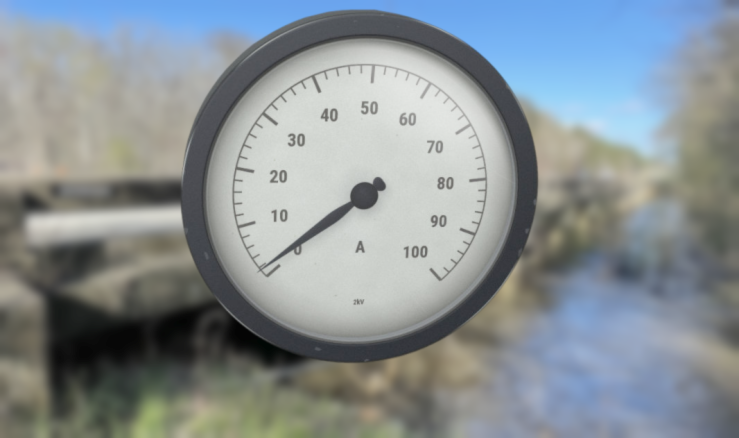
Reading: 2A
